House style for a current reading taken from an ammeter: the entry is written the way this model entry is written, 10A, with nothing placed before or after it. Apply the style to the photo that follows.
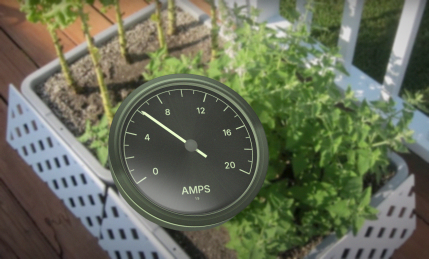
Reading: 6A
